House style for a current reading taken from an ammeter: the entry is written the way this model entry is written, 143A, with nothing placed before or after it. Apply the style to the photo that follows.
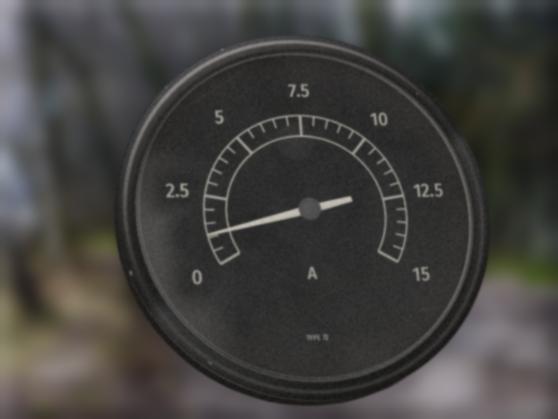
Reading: 1A
